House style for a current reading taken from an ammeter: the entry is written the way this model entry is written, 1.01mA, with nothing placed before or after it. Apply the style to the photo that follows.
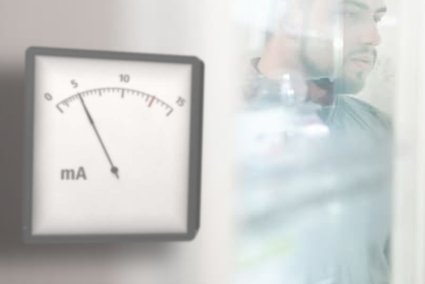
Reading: 5mA
